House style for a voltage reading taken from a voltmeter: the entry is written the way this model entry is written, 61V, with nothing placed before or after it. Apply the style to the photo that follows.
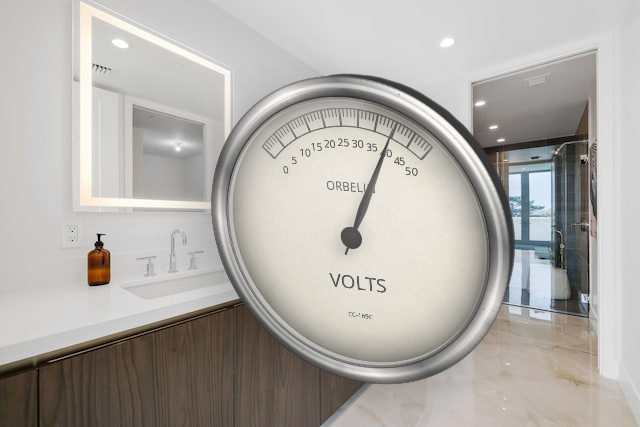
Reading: 40V
